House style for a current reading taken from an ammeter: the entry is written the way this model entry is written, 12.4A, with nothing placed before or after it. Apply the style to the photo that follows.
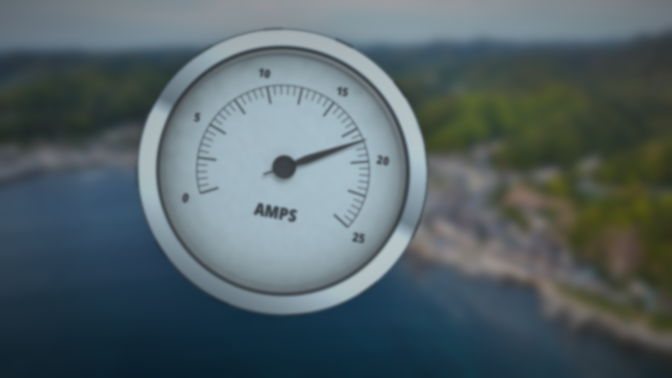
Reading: 18.5A
